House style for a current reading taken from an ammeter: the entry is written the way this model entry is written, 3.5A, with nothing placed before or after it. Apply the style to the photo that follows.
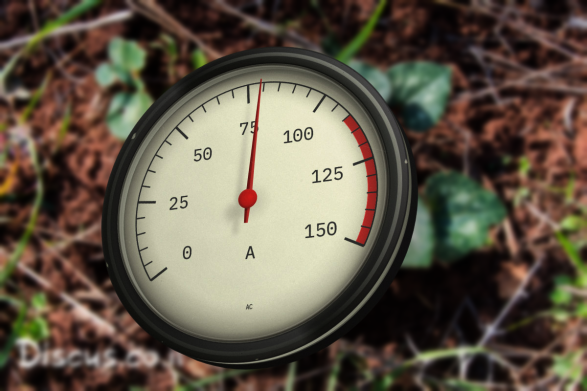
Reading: 80A
